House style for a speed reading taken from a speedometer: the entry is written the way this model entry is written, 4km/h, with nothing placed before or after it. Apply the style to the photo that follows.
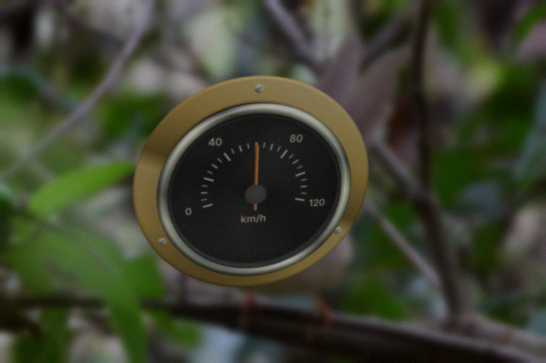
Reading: 60km/h
